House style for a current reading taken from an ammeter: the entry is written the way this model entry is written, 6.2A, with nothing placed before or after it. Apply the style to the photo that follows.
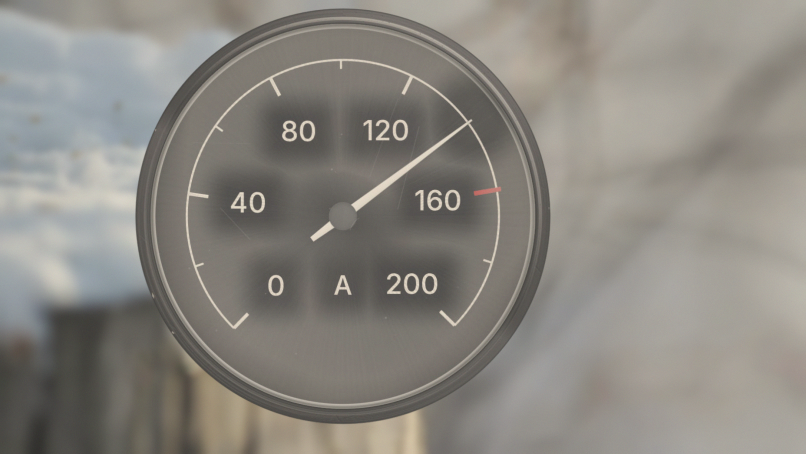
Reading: 140A
